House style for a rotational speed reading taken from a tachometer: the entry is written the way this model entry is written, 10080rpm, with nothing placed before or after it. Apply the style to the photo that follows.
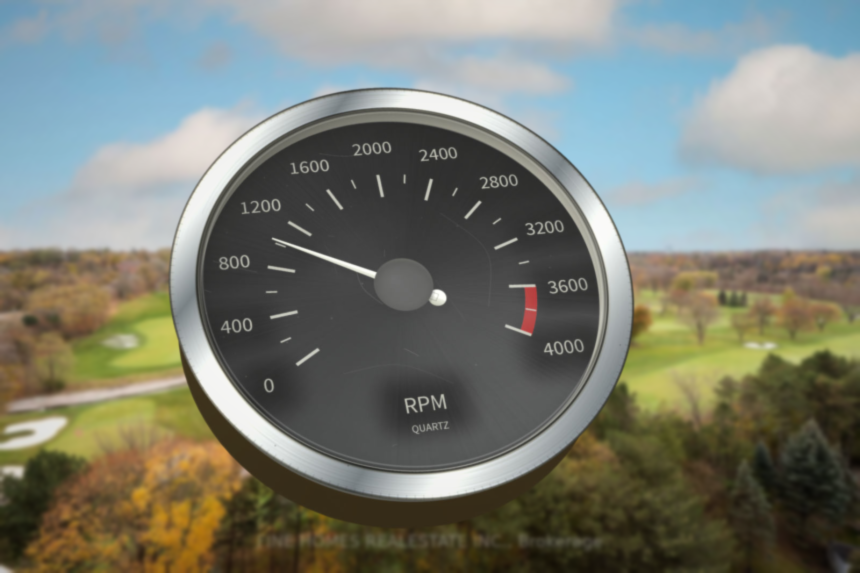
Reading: 1000rpm
